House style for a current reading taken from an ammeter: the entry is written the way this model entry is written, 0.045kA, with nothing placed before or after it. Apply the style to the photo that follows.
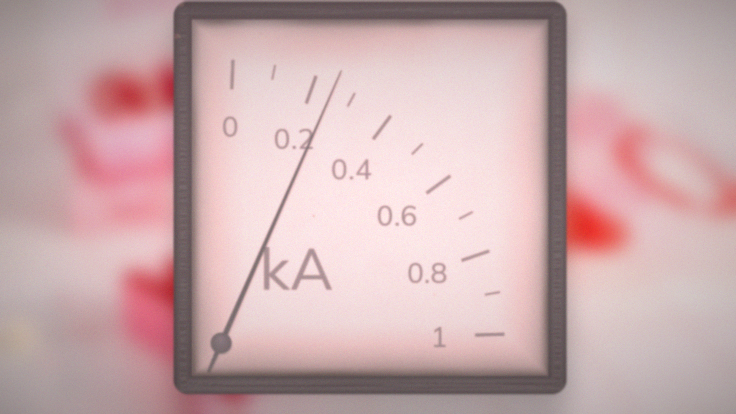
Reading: 0.25kA
